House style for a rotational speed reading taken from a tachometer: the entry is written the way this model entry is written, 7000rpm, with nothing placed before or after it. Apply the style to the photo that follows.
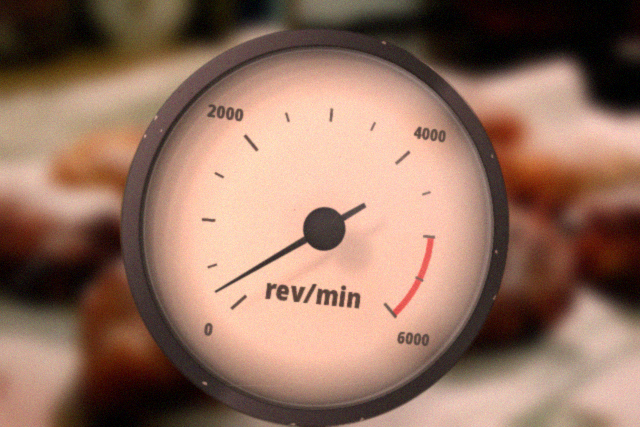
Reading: 250rpm
